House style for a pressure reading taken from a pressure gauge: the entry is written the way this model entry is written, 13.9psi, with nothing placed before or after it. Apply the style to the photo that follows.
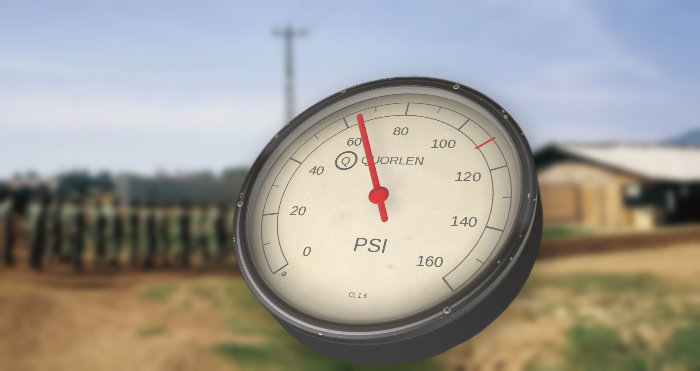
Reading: 65psi
